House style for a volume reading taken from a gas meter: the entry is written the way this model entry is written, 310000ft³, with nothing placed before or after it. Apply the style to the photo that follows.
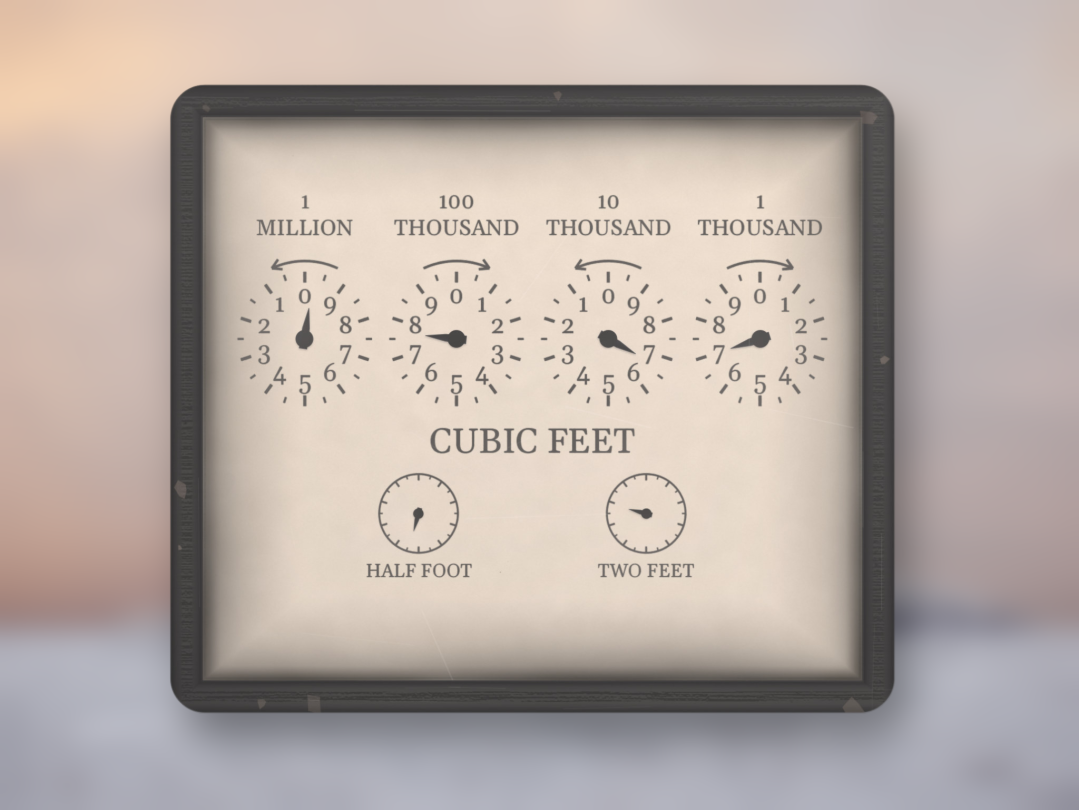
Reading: 976700ft³
